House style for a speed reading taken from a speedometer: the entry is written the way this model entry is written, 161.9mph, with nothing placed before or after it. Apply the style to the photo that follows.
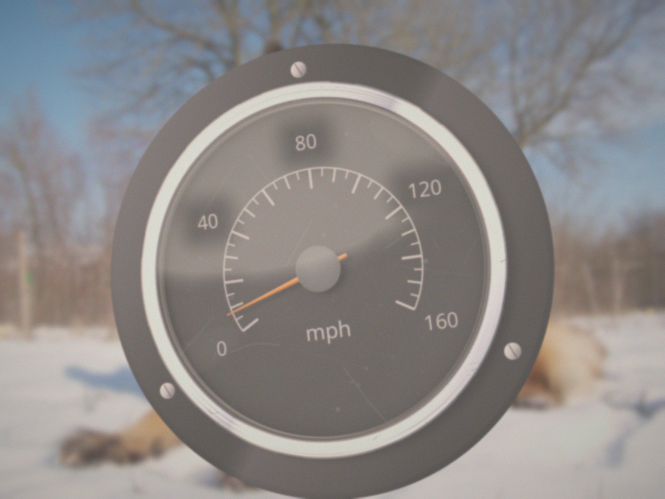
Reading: 7.5mph
